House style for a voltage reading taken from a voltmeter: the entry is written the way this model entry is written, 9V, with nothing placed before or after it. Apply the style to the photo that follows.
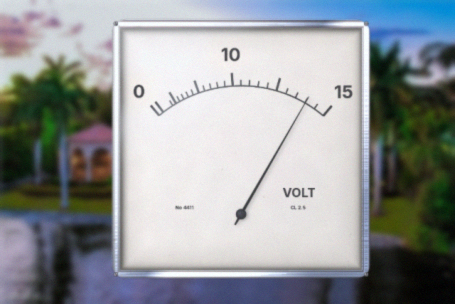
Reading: 14V
